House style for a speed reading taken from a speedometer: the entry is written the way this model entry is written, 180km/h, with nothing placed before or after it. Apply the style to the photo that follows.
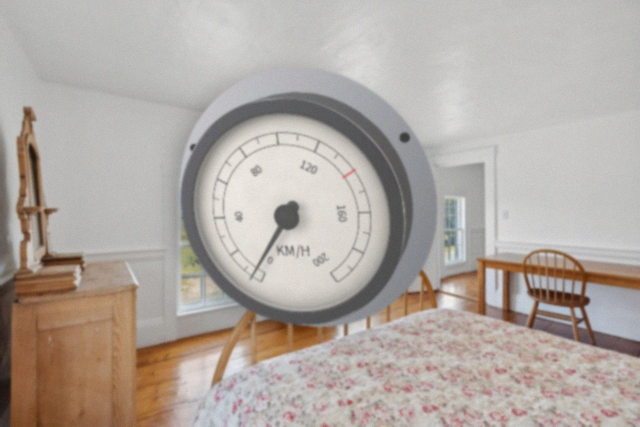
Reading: 5km/h
